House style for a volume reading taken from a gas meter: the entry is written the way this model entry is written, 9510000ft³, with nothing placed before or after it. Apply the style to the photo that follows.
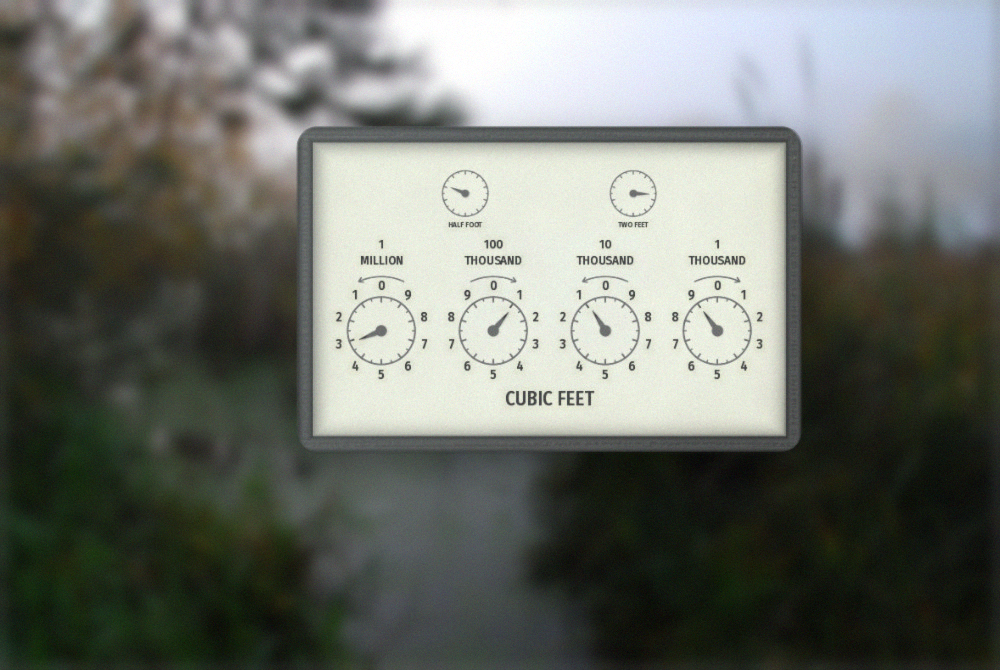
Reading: 310900ft³
